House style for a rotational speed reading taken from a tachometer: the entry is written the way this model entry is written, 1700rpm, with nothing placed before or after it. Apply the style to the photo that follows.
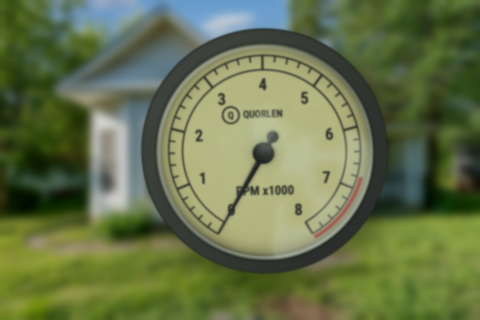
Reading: 0rpm
